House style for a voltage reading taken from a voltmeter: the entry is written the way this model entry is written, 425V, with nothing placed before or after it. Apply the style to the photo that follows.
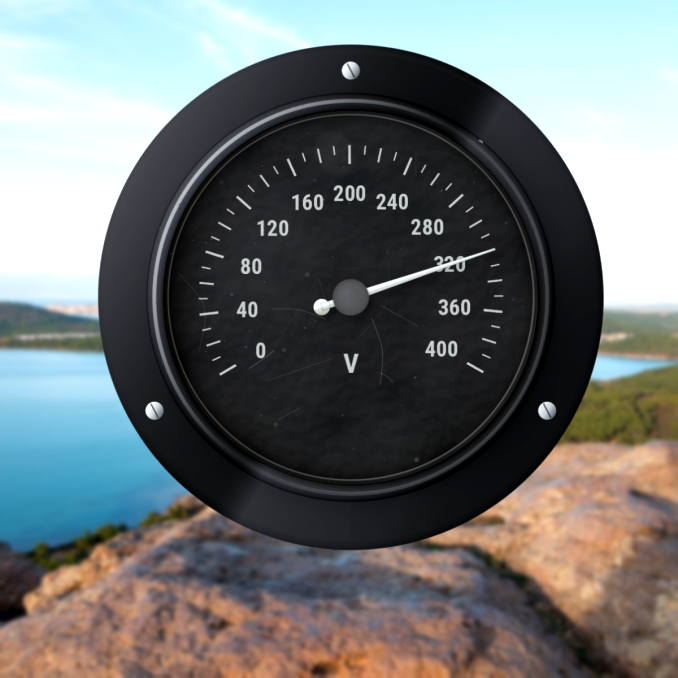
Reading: 320V
